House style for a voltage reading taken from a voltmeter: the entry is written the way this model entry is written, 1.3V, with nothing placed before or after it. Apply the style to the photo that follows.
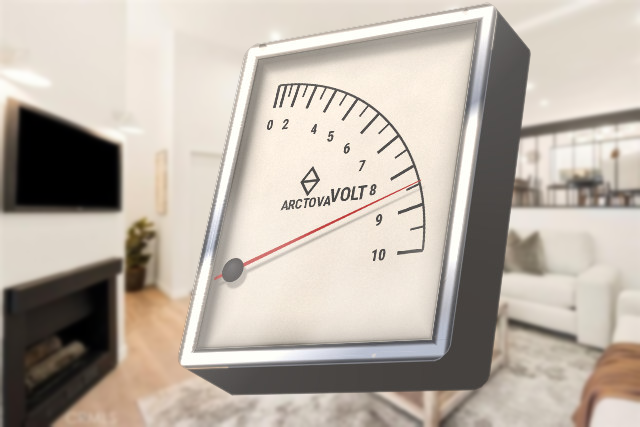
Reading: 8.5V
